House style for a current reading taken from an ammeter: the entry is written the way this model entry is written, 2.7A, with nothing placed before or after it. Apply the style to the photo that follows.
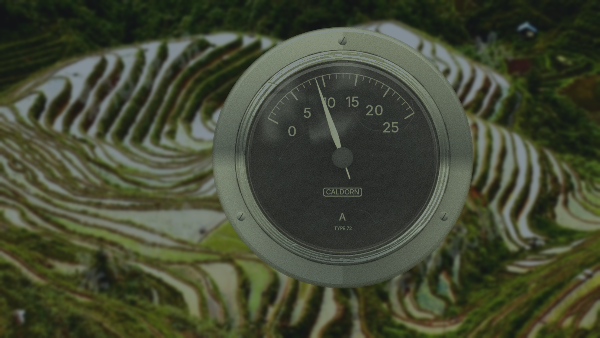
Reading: 9A
